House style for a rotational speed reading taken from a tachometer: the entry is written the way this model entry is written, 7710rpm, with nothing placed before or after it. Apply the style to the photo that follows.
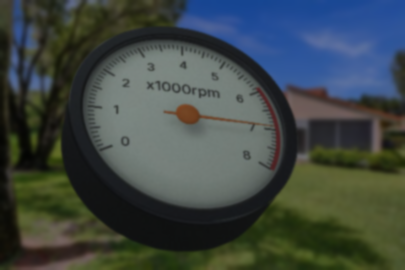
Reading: 7000rpm
